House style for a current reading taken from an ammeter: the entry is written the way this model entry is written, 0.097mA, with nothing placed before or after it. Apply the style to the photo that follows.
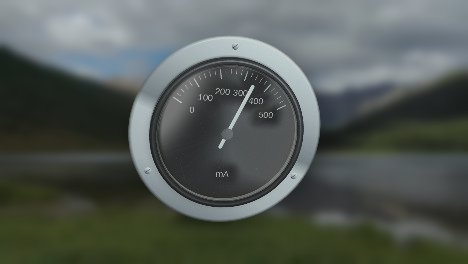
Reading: 340mA
